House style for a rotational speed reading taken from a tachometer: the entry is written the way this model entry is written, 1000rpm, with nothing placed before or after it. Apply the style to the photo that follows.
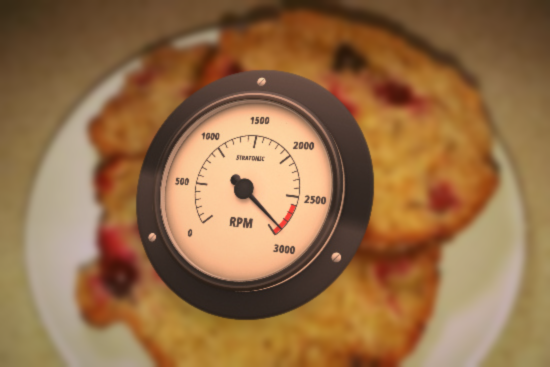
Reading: 2900rpm
